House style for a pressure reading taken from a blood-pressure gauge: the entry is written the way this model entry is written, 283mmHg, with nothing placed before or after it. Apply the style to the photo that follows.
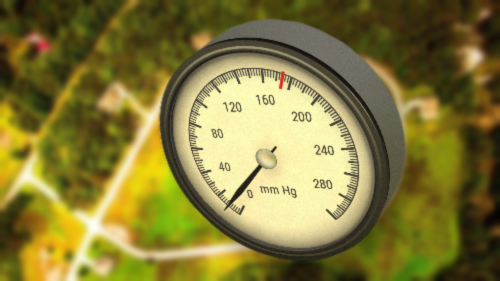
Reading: 10mmHg
